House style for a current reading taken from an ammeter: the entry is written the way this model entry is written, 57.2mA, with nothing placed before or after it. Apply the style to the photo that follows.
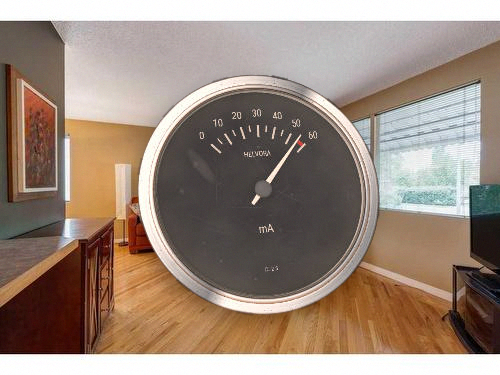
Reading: 55mA
